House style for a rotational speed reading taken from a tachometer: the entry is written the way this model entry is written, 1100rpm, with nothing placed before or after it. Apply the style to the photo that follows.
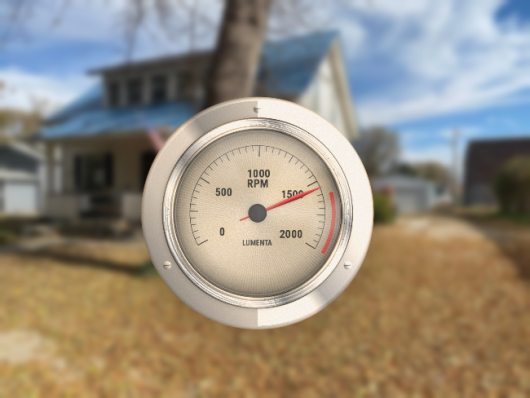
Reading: 1550rpm
